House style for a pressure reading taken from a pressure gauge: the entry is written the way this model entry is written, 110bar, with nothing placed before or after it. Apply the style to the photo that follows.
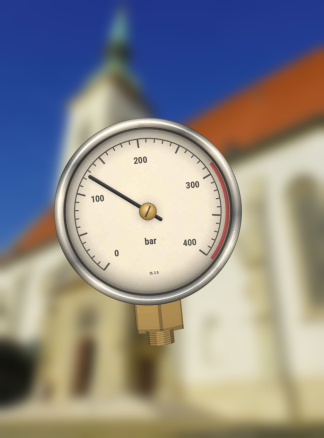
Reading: 125bar
